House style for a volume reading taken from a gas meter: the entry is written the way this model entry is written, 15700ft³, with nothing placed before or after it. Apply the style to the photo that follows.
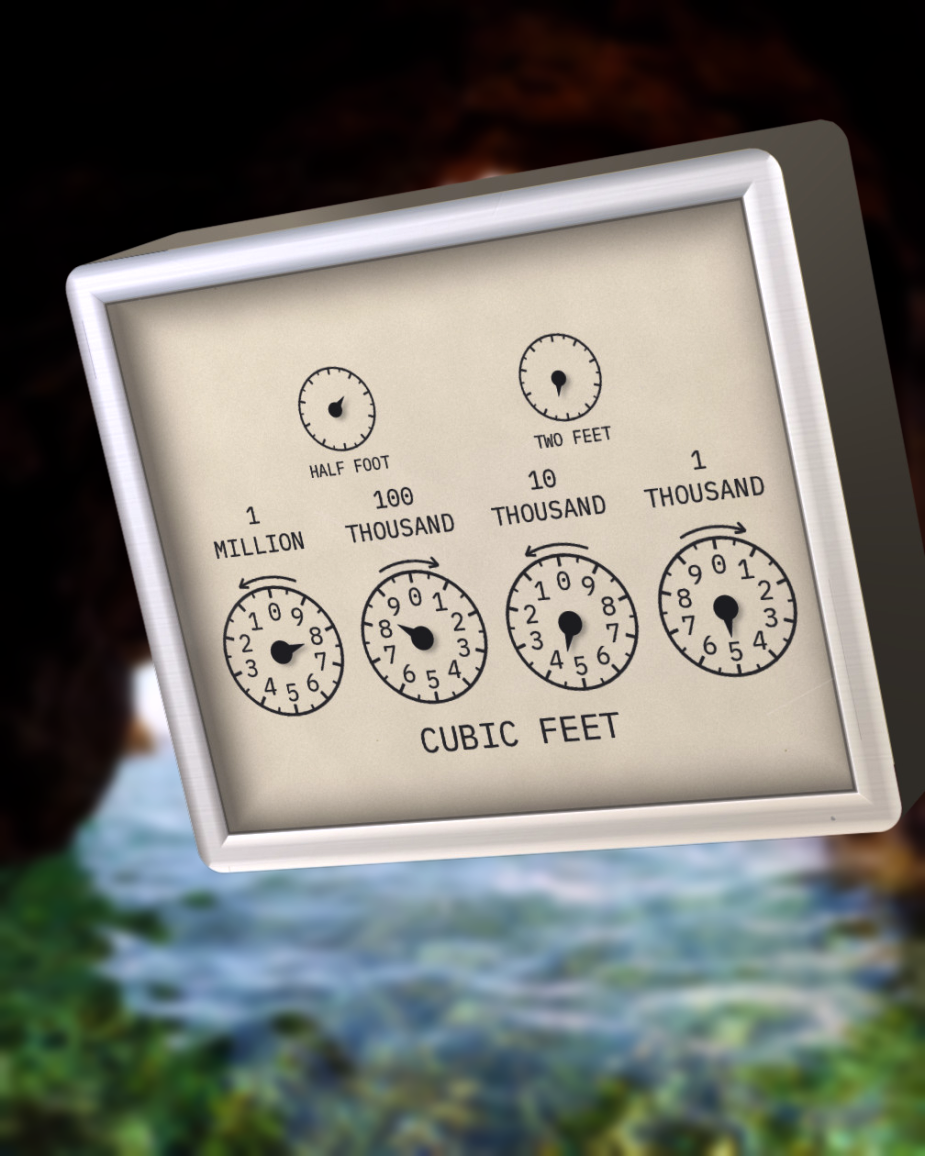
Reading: 784500ft³
